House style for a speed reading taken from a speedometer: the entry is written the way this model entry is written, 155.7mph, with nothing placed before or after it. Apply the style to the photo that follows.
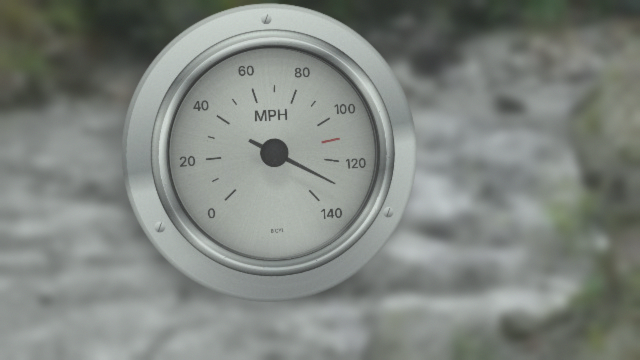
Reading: 130mph
